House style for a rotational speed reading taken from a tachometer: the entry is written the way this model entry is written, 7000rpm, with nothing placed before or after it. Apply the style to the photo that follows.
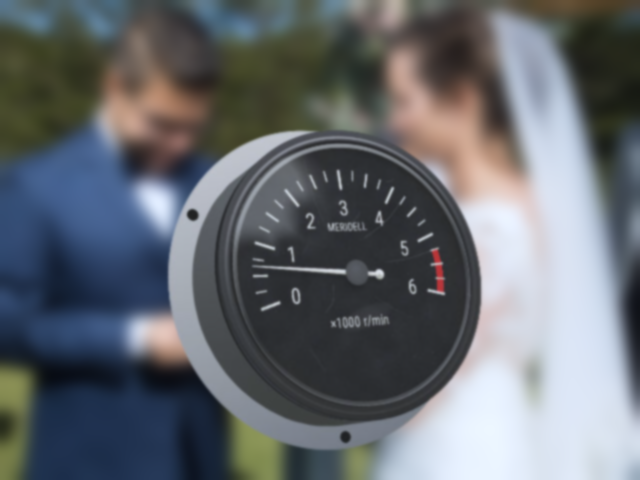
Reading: 625rpm
